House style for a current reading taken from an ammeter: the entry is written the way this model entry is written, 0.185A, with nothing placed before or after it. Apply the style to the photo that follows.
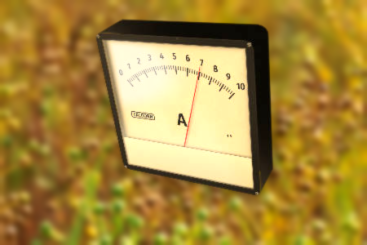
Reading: 7A
